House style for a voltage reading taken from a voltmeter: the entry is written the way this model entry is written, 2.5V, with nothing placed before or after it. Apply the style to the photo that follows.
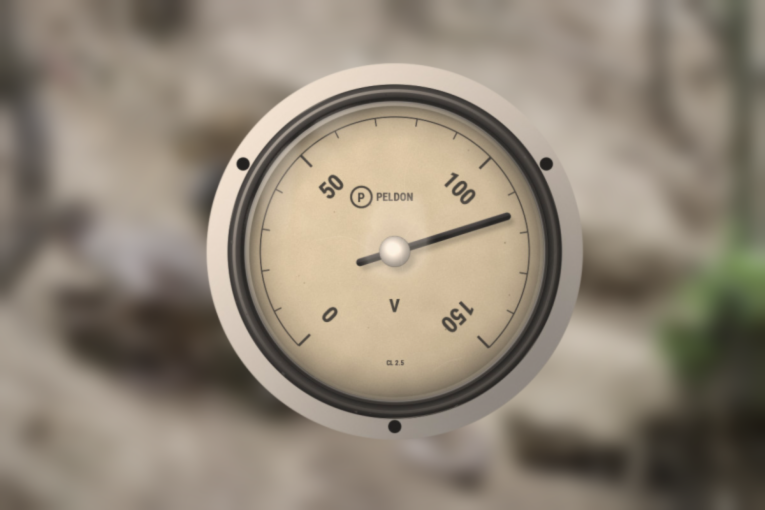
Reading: 115V
